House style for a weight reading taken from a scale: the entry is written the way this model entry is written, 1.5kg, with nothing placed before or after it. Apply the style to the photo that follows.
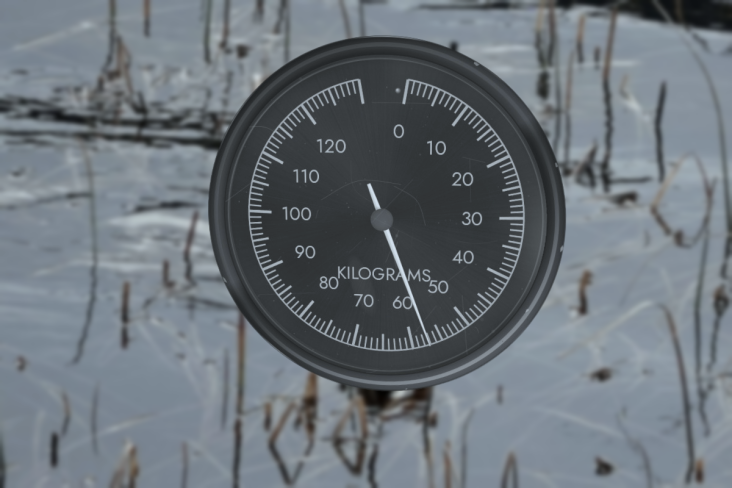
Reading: 57kg
